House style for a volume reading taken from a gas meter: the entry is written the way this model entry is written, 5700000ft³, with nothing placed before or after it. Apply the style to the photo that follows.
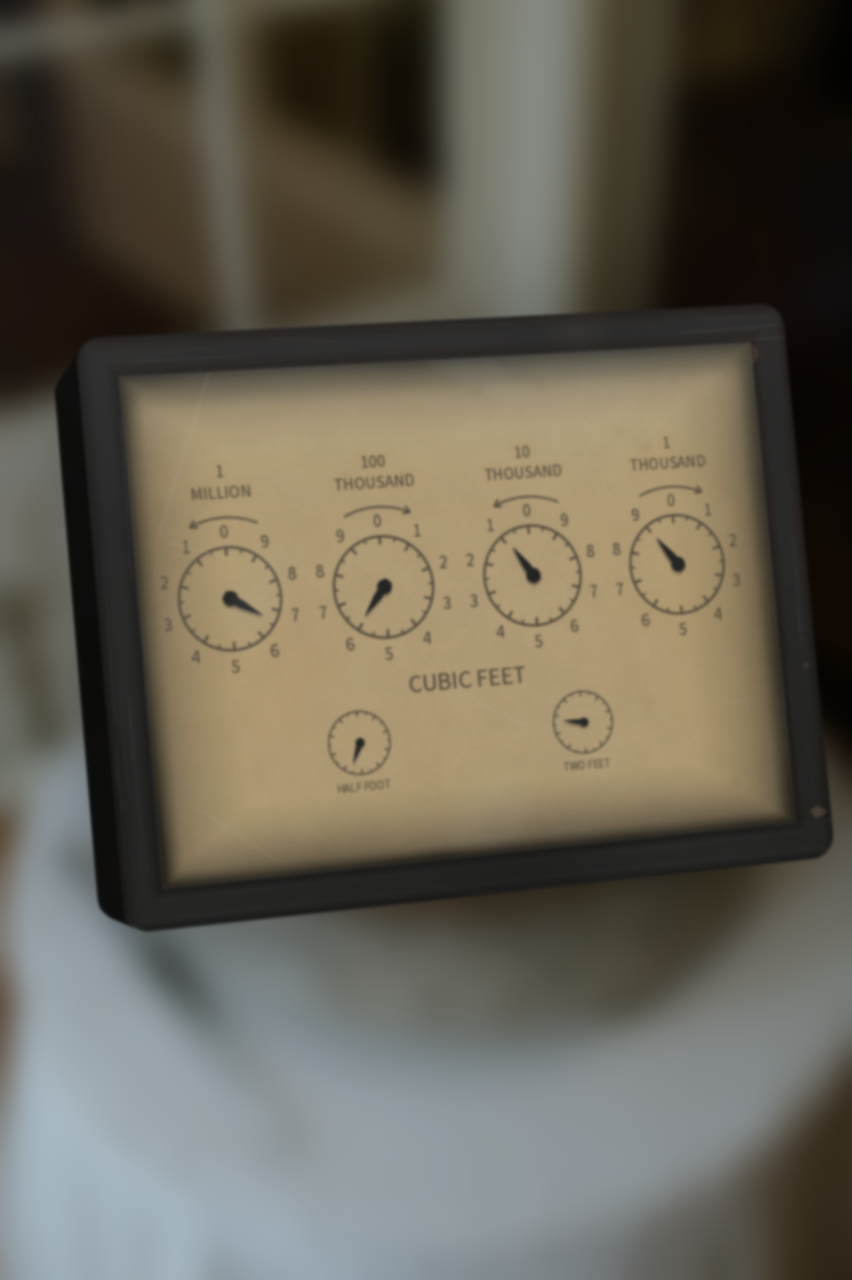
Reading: 660900ft³
